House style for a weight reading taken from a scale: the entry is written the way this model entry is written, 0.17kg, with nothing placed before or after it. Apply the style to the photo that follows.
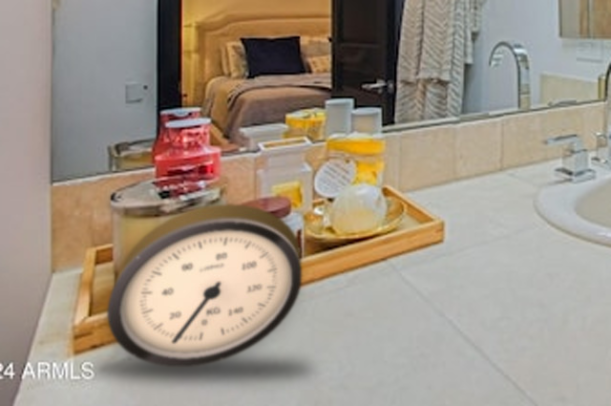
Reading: 10kg
